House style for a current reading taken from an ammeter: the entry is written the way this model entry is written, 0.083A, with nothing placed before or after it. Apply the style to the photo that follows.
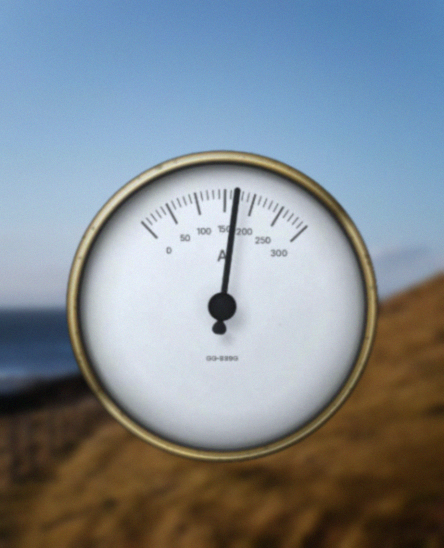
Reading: 170A
